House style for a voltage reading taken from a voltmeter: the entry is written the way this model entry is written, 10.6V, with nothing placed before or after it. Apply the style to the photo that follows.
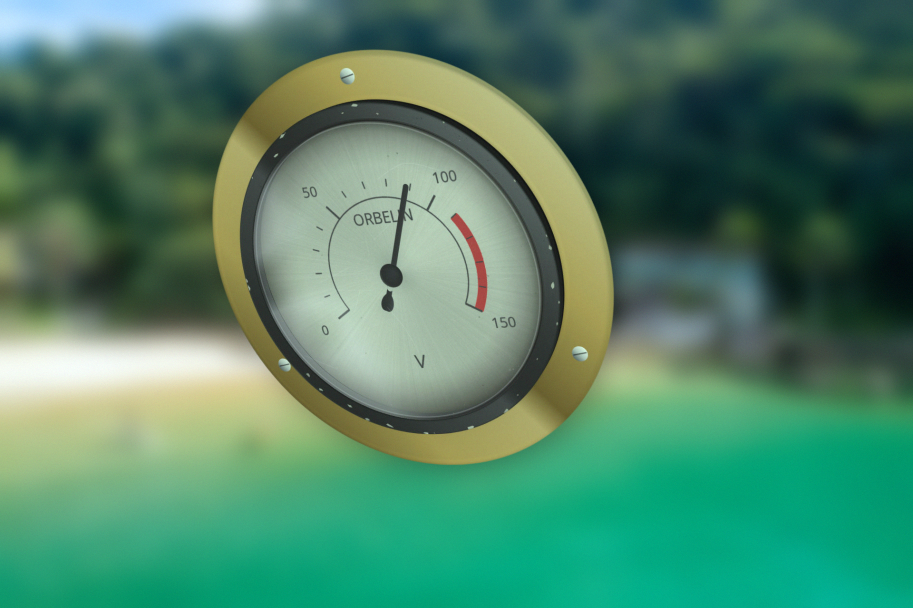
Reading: 90V
